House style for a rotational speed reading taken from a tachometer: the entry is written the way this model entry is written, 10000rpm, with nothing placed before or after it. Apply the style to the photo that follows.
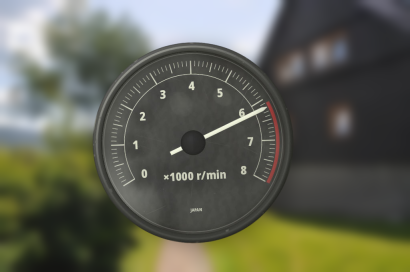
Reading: 6200rpm
